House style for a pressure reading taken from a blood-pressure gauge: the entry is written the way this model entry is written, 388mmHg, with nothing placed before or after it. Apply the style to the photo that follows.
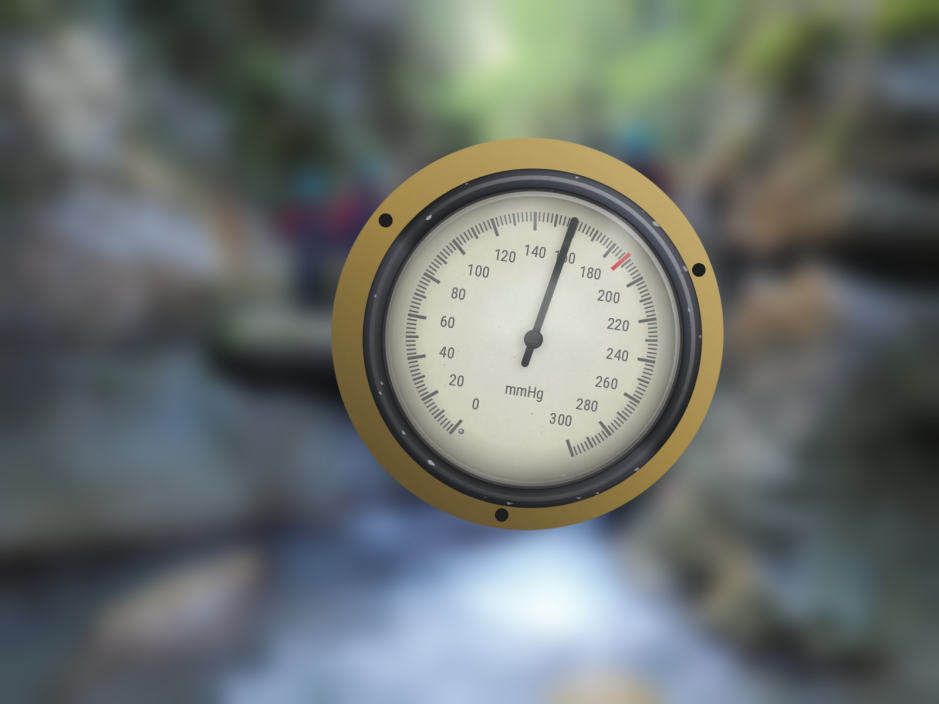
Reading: 158mmHg
